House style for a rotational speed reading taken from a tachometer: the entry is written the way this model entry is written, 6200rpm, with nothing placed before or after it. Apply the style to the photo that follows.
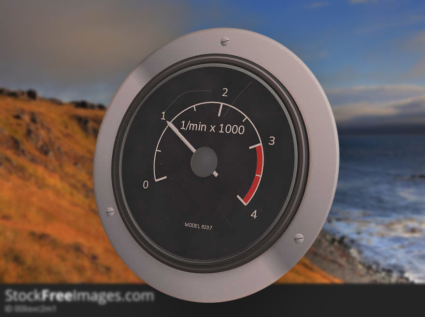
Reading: 1000rpm
